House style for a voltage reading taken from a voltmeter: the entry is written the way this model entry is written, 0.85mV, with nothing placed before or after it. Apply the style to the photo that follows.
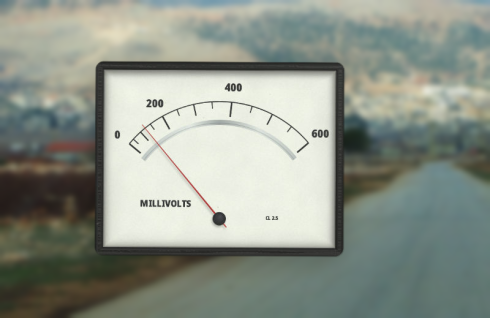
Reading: 125mV
